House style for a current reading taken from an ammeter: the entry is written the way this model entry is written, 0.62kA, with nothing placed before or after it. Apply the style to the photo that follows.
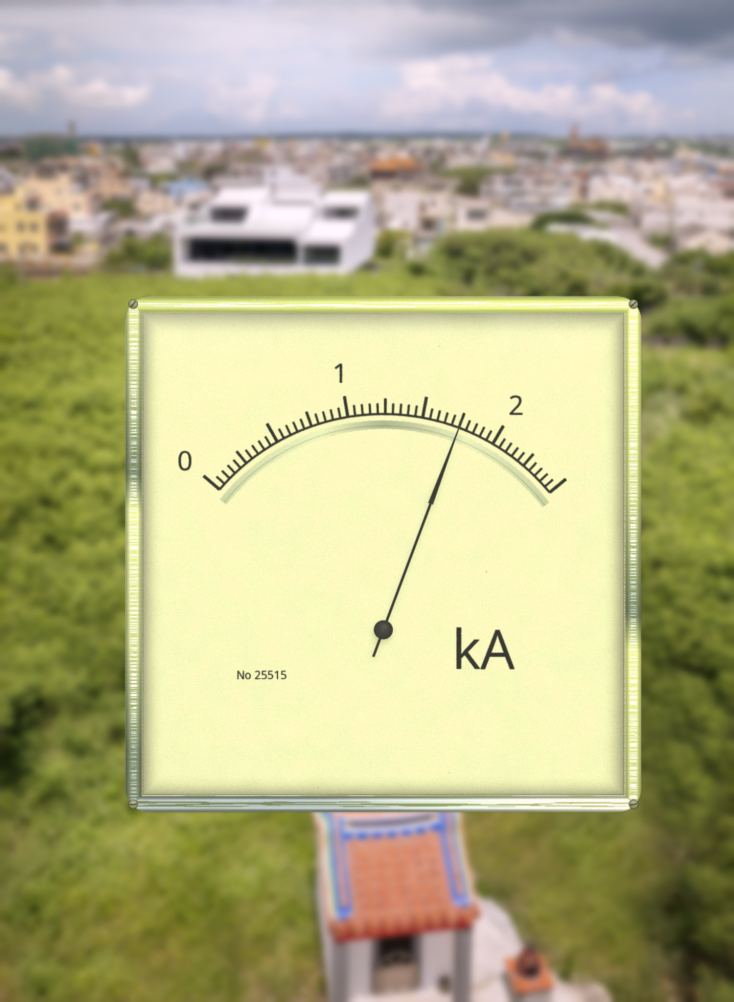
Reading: 1.75kA
